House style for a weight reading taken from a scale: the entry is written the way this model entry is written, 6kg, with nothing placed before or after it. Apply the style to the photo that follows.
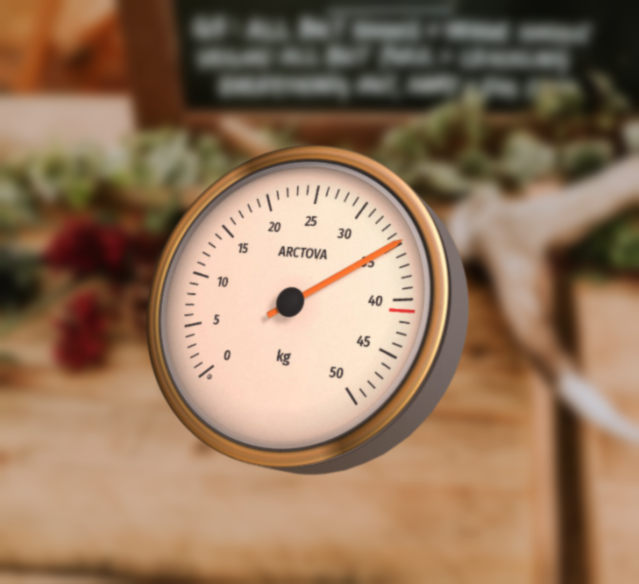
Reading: 35kg
